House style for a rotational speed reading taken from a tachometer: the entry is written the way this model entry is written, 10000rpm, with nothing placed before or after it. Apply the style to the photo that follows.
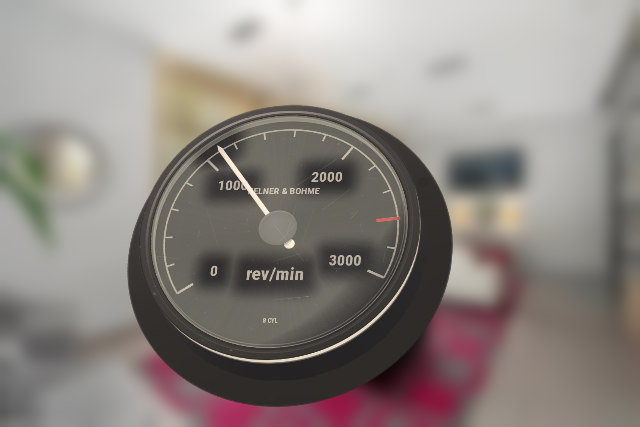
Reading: 1100rpm
